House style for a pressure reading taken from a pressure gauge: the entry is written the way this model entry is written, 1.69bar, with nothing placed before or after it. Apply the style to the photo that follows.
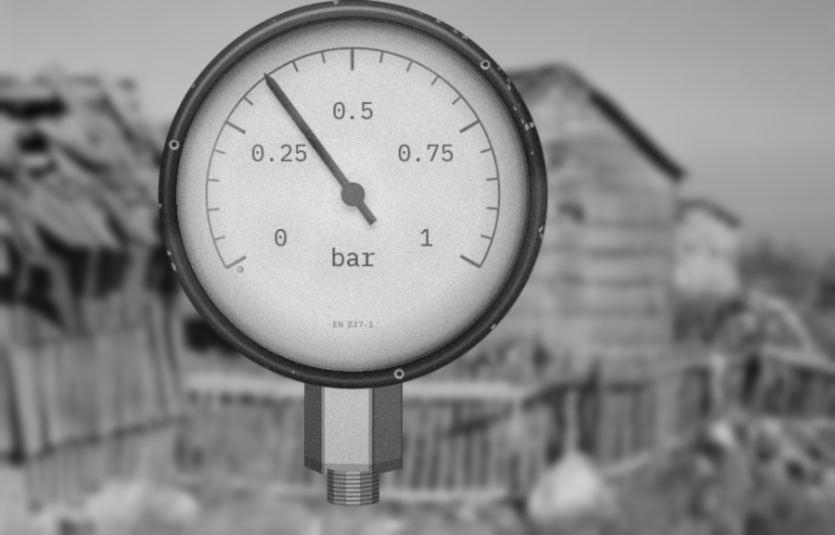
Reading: 0.35bar
